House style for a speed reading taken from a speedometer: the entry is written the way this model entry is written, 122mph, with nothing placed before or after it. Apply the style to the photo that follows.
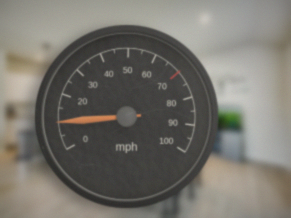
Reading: 10mph
